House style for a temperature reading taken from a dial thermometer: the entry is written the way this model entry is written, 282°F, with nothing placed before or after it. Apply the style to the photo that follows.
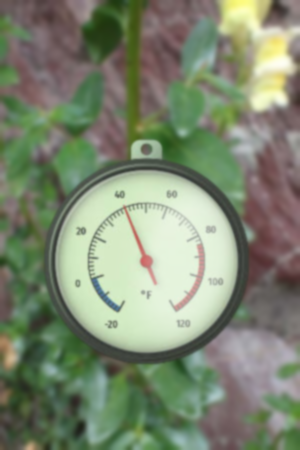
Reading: 40°F
